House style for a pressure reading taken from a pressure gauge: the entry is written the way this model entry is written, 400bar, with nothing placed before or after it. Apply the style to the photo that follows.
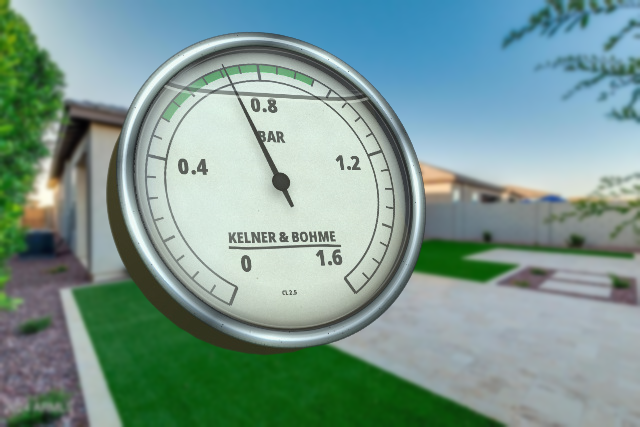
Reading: 0.7bar
